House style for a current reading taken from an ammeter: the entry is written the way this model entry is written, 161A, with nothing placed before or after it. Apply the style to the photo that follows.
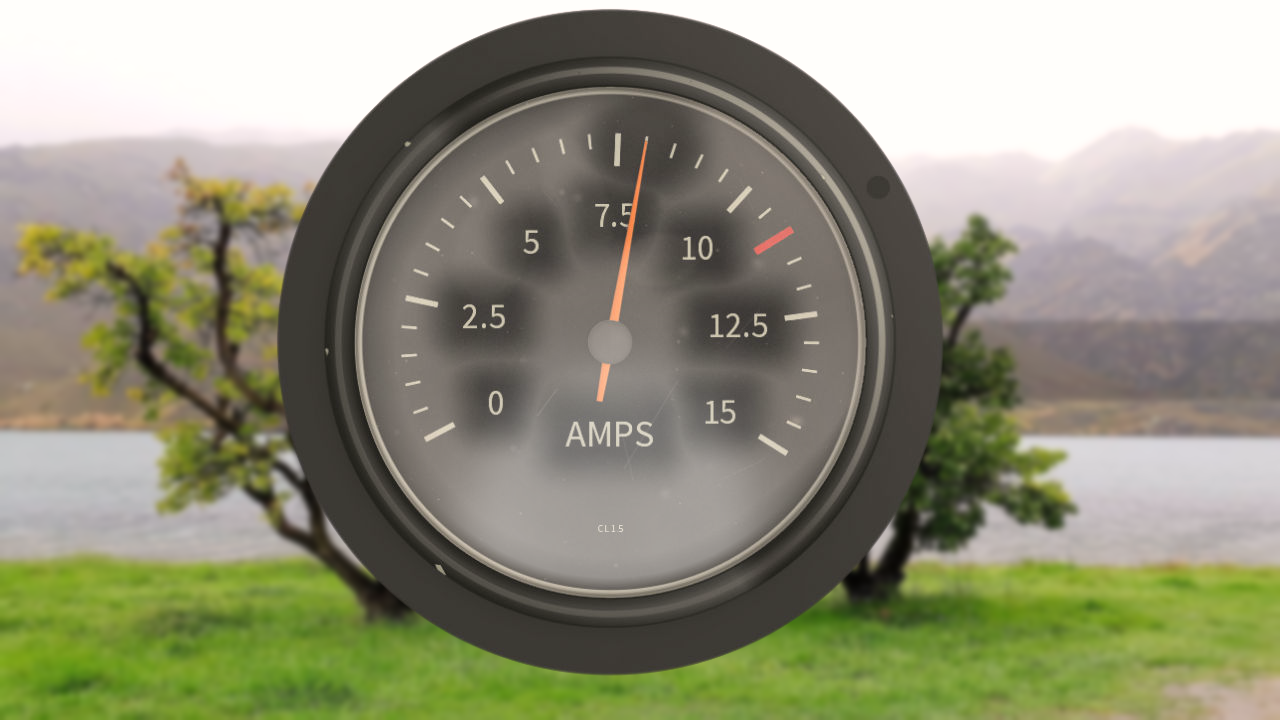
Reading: 8A
